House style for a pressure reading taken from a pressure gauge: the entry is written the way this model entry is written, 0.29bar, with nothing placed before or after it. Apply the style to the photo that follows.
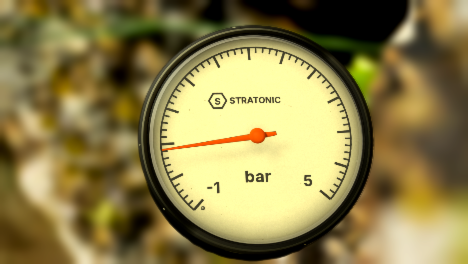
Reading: -0.1bar
